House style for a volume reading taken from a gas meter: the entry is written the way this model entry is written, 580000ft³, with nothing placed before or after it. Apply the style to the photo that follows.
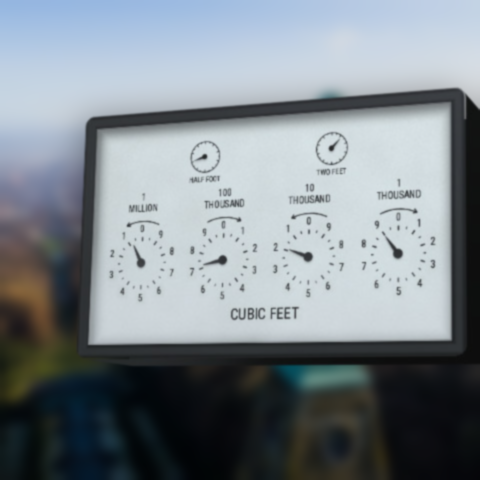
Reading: 71900ft³
